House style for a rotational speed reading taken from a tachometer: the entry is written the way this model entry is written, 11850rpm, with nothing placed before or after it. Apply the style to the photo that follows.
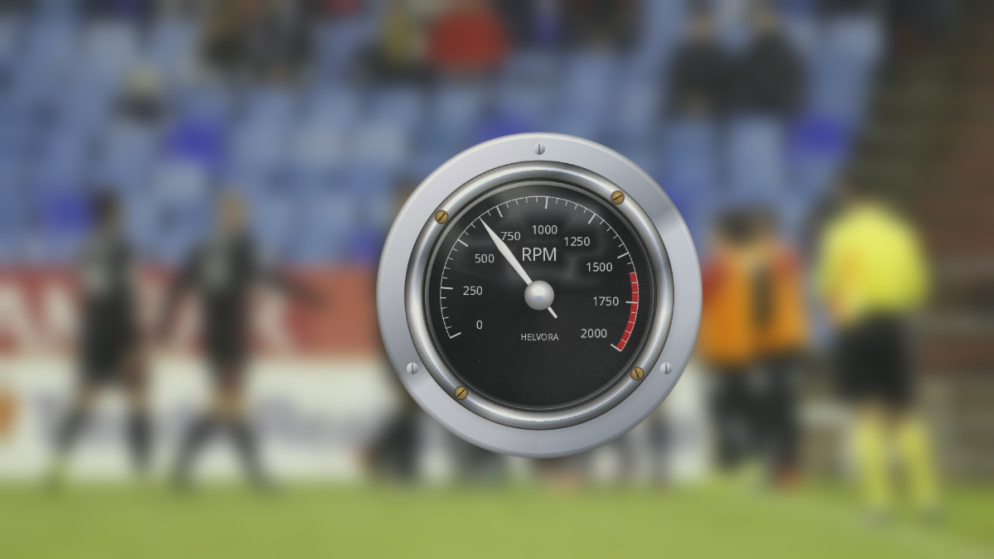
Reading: 650rpm
